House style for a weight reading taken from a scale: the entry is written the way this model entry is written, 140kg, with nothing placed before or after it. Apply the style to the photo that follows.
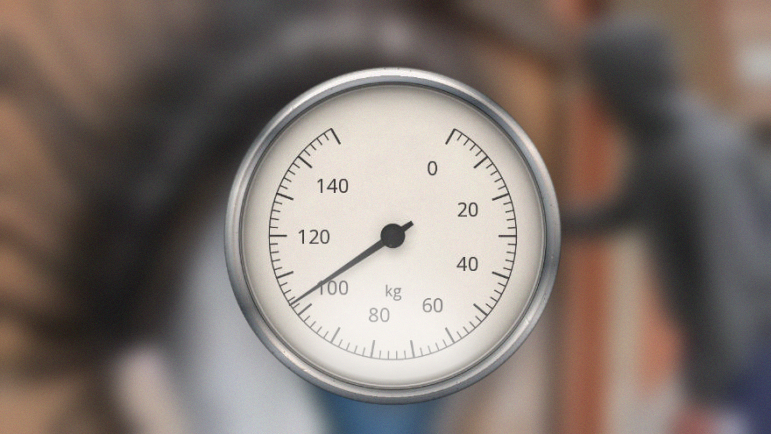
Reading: 103kg
